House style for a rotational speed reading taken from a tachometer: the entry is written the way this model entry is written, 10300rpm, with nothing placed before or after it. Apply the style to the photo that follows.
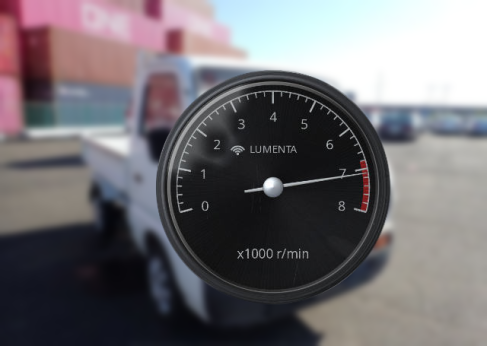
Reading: 7100rpm
